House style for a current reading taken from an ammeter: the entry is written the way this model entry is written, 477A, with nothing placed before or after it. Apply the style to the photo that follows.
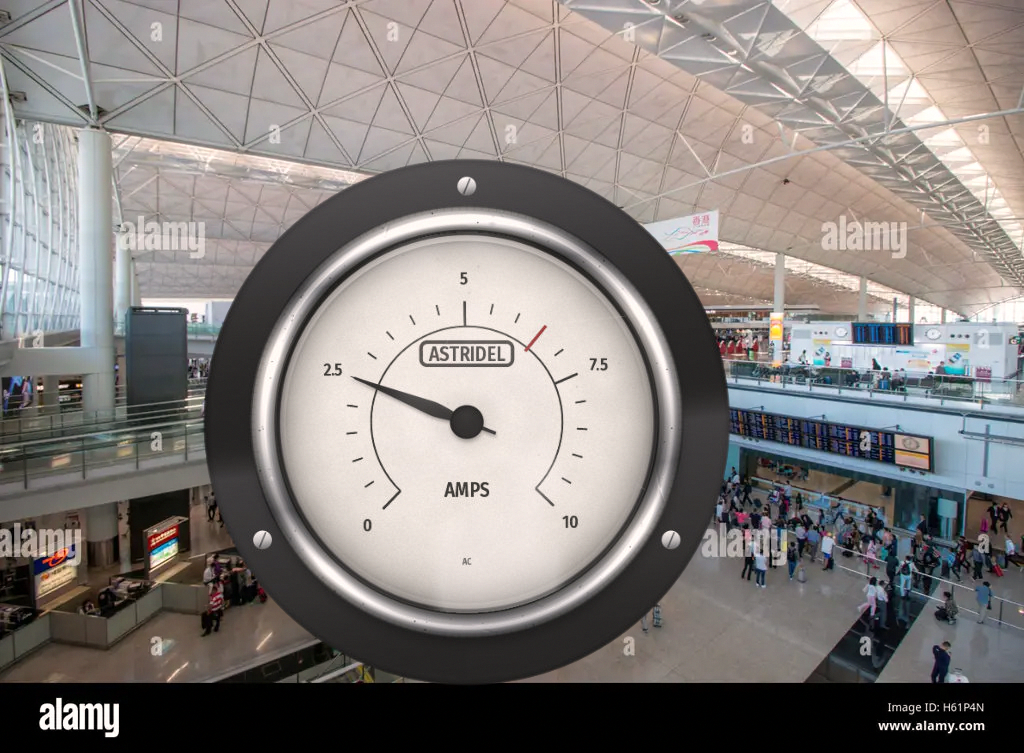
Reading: 2.5A
